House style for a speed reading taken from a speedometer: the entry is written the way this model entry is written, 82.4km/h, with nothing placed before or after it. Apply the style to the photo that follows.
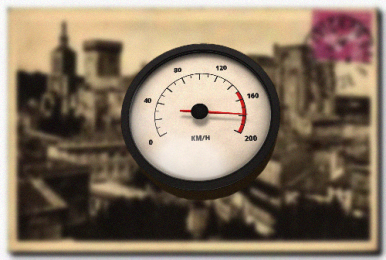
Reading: 180km/h
